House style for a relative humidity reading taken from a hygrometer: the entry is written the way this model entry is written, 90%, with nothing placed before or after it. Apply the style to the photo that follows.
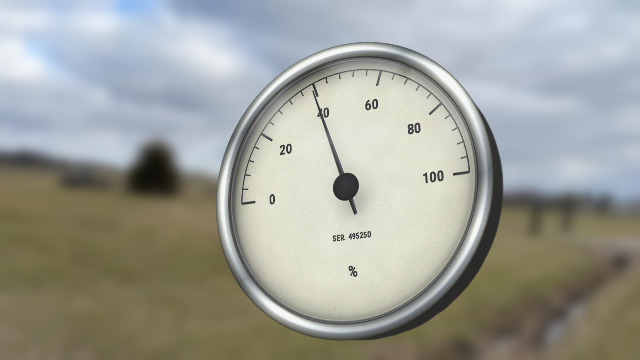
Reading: 40%
